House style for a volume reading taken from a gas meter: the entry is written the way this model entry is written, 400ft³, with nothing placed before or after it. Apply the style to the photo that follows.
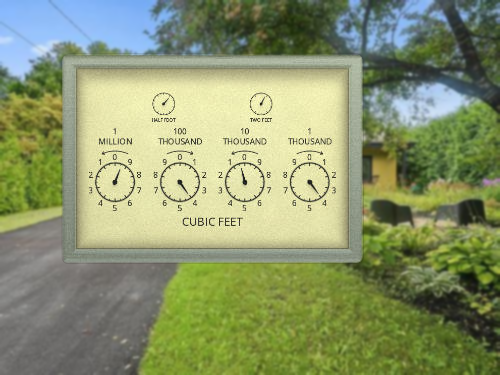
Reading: 940400ft³
